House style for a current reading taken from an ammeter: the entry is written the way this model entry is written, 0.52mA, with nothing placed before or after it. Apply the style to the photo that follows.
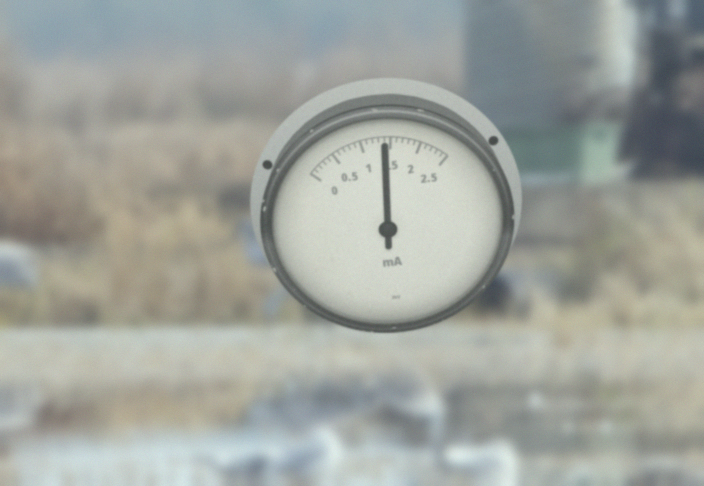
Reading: 1.4mA
